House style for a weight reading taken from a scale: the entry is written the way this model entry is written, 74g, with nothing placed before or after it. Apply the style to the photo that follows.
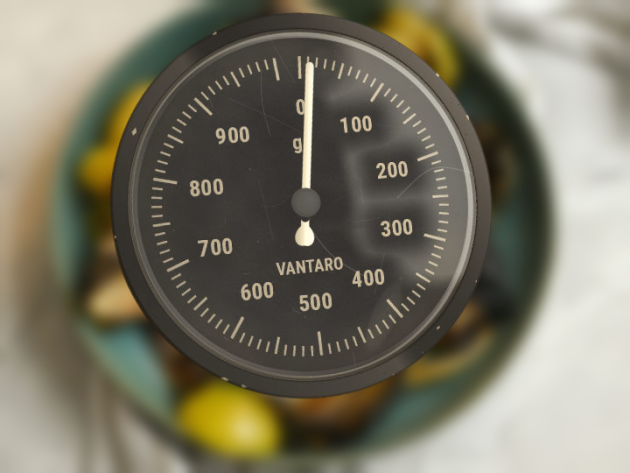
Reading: 10g
